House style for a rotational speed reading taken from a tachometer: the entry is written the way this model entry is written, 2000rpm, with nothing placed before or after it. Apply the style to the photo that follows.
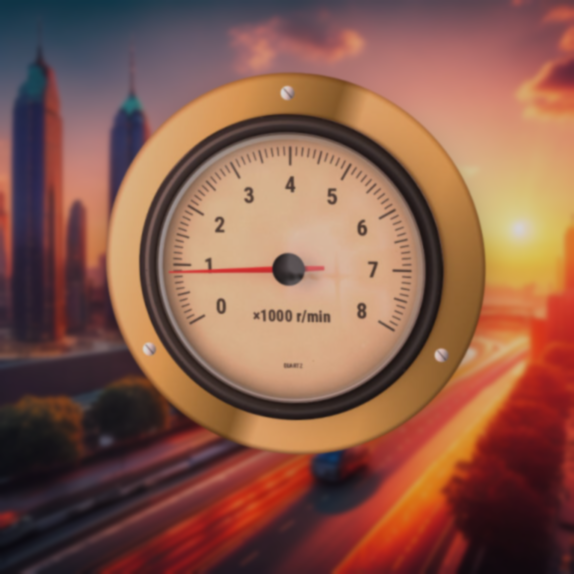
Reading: 900rpm
